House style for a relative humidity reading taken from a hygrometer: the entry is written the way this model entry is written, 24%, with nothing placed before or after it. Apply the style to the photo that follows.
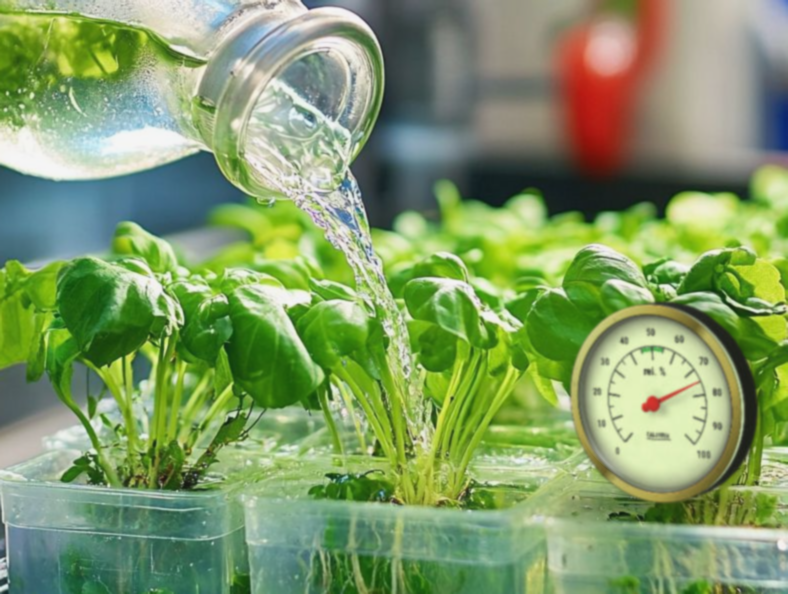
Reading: 75%
